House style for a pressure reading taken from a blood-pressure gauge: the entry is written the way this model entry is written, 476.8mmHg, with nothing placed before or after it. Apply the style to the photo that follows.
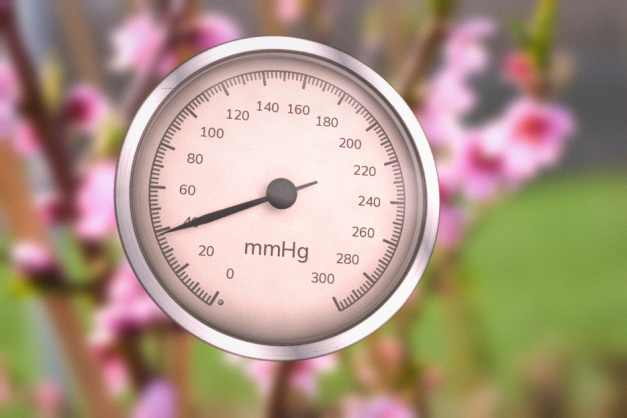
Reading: 38mmHg
